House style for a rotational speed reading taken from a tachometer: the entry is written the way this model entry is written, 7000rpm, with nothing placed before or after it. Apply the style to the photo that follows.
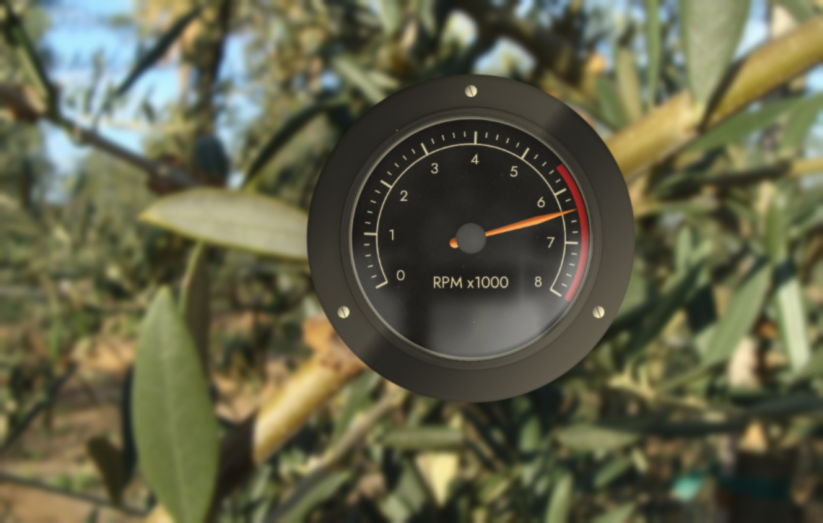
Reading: 6400rpm
